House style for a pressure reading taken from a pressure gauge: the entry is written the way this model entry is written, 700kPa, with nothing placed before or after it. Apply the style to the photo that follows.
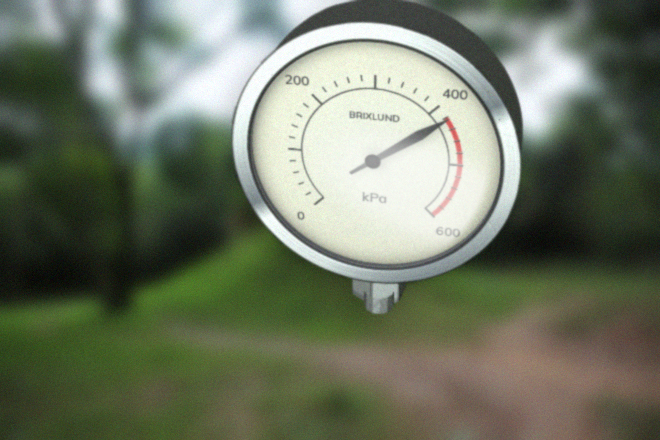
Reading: 420kPa
